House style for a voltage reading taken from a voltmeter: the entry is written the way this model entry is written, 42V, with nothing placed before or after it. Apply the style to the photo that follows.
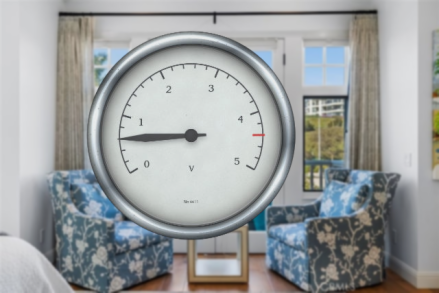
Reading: 0.6V
